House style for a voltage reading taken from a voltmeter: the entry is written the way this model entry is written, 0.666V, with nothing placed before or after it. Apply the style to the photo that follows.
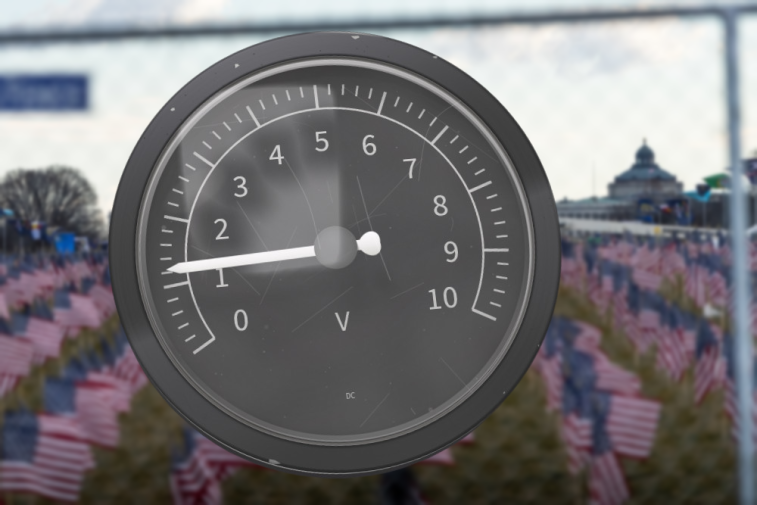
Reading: 1.2V
